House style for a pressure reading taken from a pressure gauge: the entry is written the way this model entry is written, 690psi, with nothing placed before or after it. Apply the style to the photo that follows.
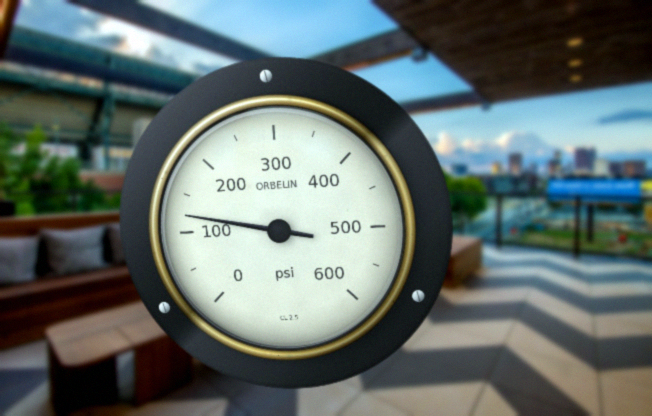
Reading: 125psi
